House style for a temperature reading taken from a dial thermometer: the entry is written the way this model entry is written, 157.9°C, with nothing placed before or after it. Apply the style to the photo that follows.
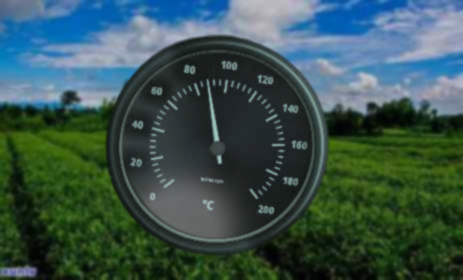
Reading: 88°C
